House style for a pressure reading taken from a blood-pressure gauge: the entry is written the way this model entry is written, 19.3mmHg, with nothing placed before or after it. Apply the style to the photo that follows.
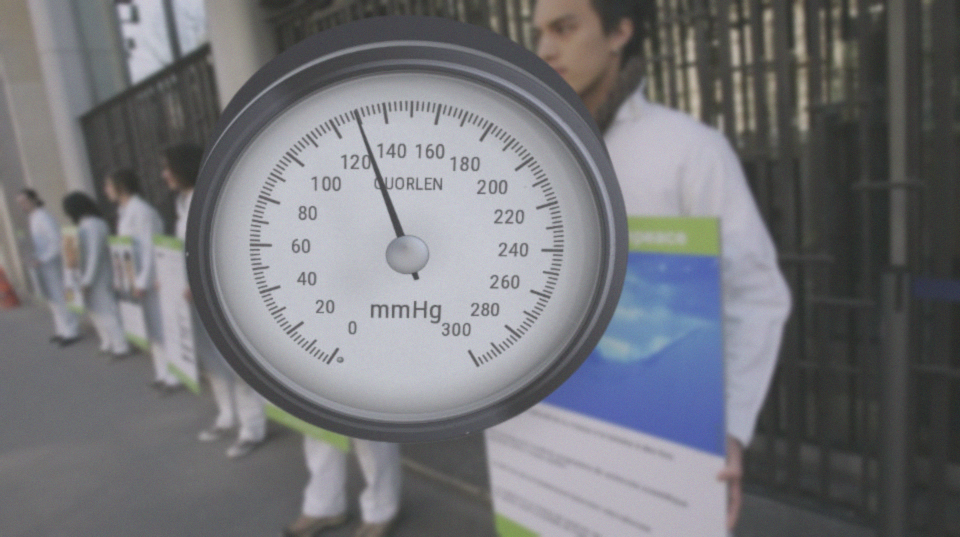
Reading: 130mmHg
